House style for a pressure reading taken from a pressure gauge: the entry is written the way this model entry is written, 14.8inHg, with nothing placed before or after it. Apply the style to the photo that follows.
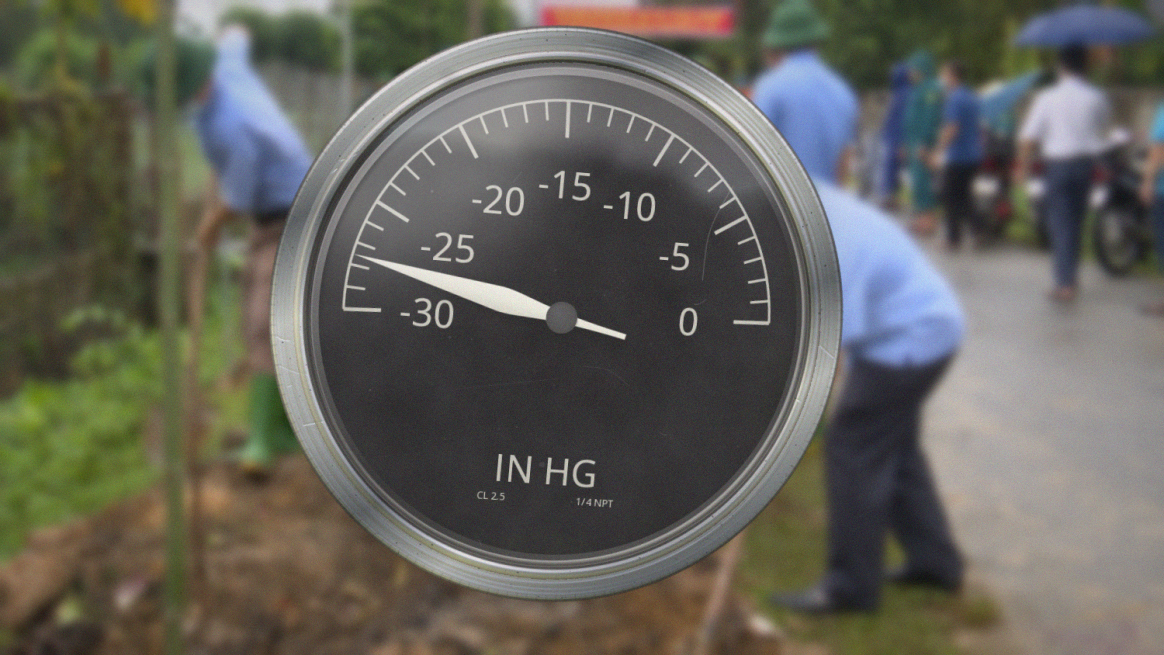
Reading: -27.5inHg
